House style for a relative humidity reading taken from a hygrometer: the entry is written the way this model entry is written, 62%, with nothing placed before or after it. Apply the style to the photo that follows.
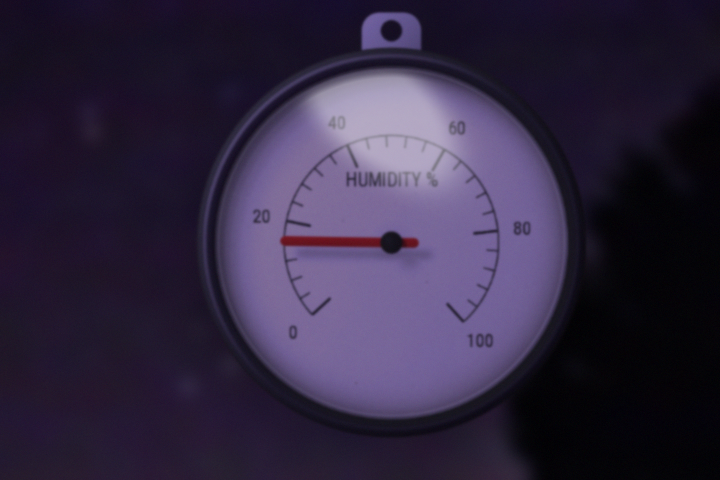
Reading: 16%
